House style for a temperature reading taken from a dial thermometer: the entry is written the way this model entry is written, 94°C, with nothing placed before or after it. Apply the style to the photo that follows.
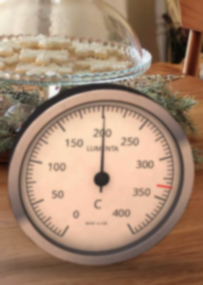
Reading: 200°C
